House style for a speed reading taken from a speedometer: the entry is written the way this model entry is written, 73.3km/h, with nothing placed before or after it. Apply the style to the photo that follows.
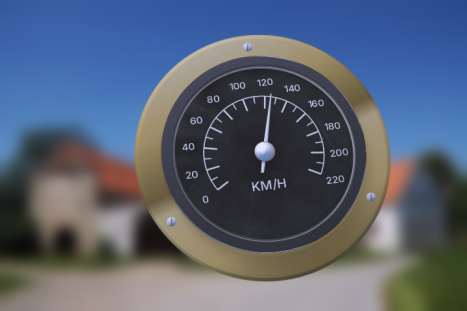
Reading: 125km/h
